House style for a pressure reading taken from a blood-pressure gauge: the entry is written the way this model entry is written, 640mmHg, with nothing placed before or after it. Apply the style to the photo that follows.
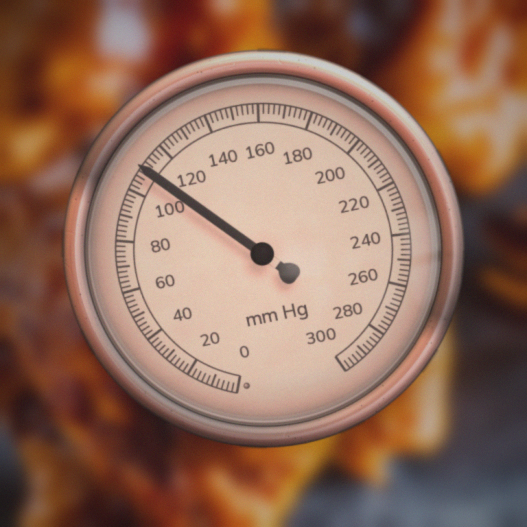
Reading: 110mmHg
